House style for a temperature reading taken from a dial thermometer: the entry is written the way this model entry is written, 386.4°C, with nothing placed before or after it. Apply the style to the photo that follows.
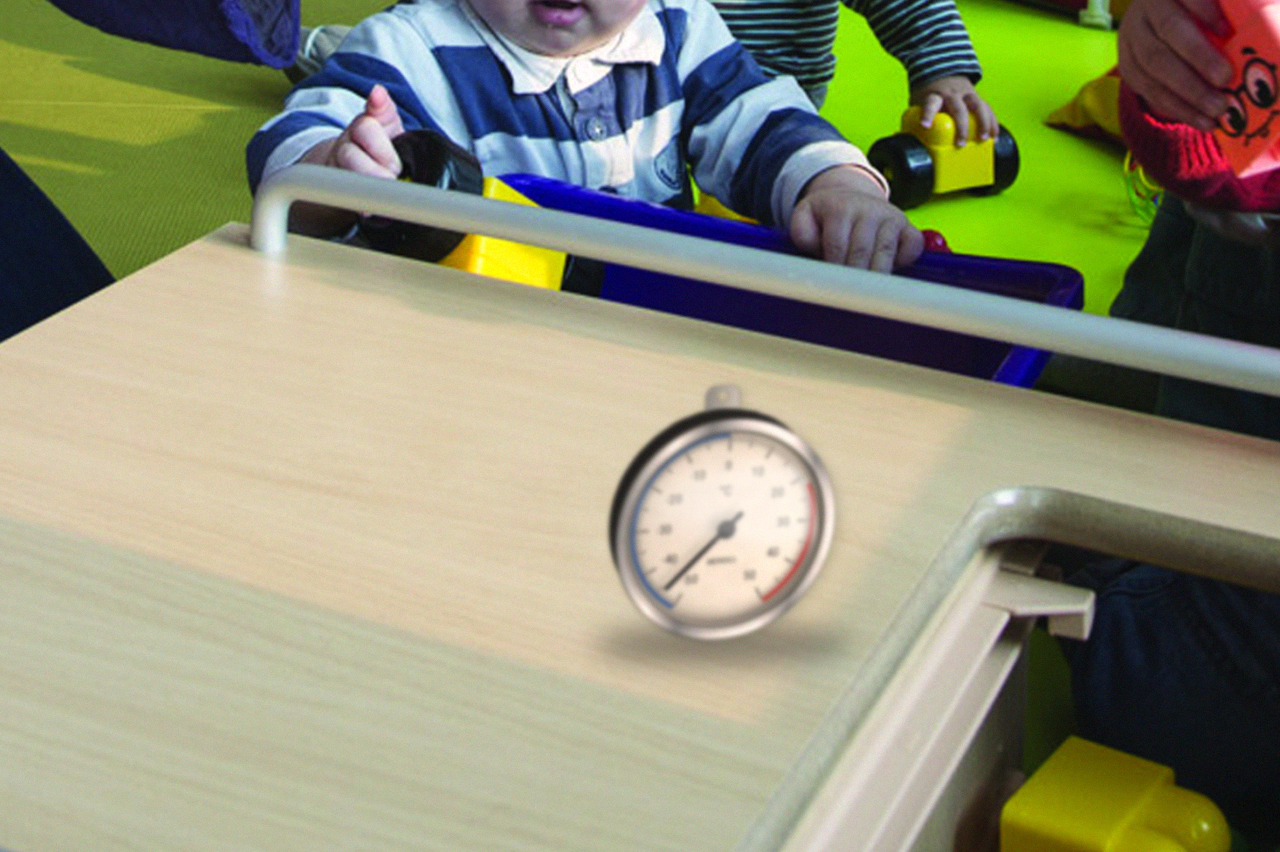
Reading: -45°C
